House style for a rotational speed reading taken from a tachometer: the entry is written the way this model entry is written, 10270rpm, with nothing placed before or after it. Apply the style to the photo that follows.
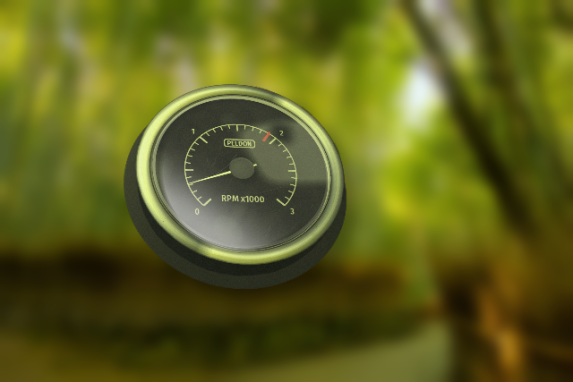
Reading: 300rpm
